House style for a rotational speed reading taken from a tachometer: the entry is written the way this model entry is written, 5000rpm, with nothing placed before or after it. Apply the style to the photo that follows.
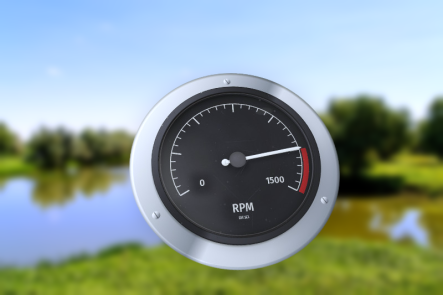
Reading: 1250rpm
